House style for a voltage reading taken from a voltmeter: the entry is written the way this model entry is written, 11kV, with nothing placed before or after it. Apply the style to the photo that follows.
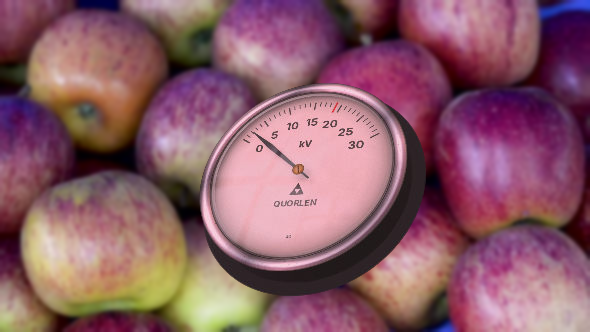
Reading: 2kV
